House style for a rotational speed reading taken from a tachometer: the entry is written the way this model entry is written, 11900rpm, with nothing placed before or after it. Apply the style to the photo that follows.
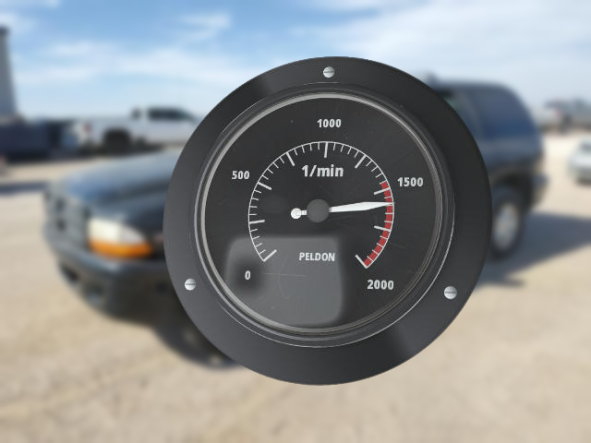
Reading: 1600rpm
